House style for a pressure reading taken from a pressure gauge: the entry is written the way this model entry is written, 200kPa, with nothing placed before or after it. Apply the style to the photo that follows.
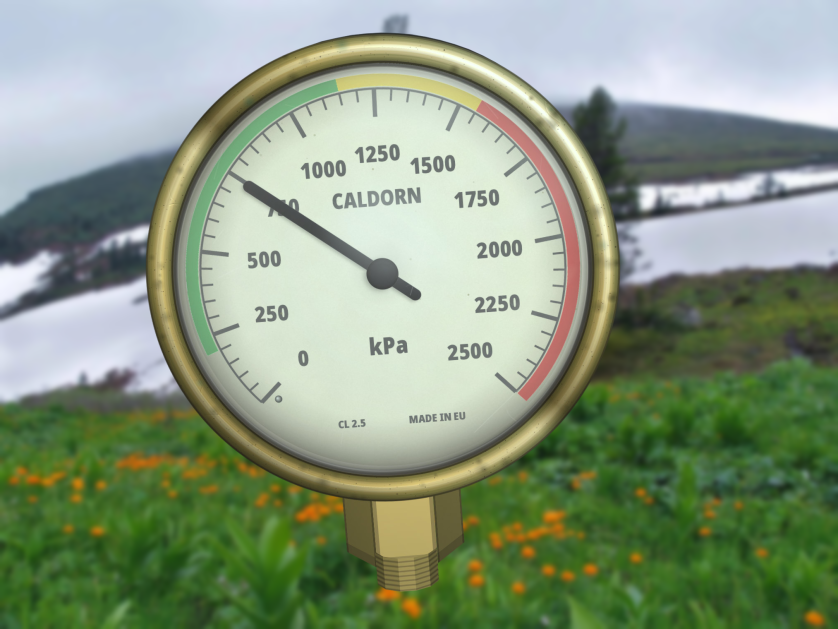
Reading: 750kPa
